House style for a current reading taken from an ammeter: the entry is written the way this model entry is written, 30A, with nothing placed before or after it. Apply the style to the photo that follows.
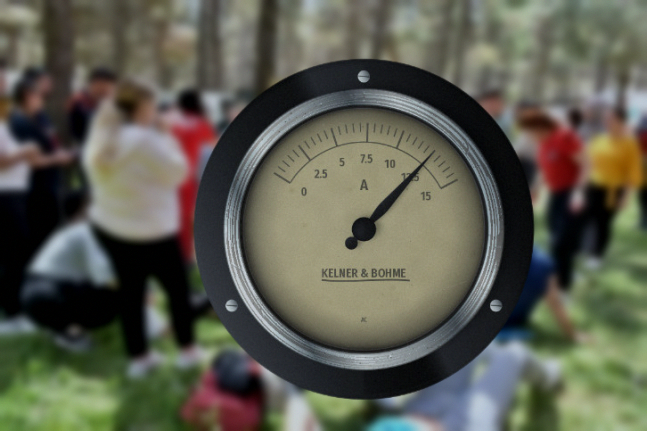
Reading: 12.5A
